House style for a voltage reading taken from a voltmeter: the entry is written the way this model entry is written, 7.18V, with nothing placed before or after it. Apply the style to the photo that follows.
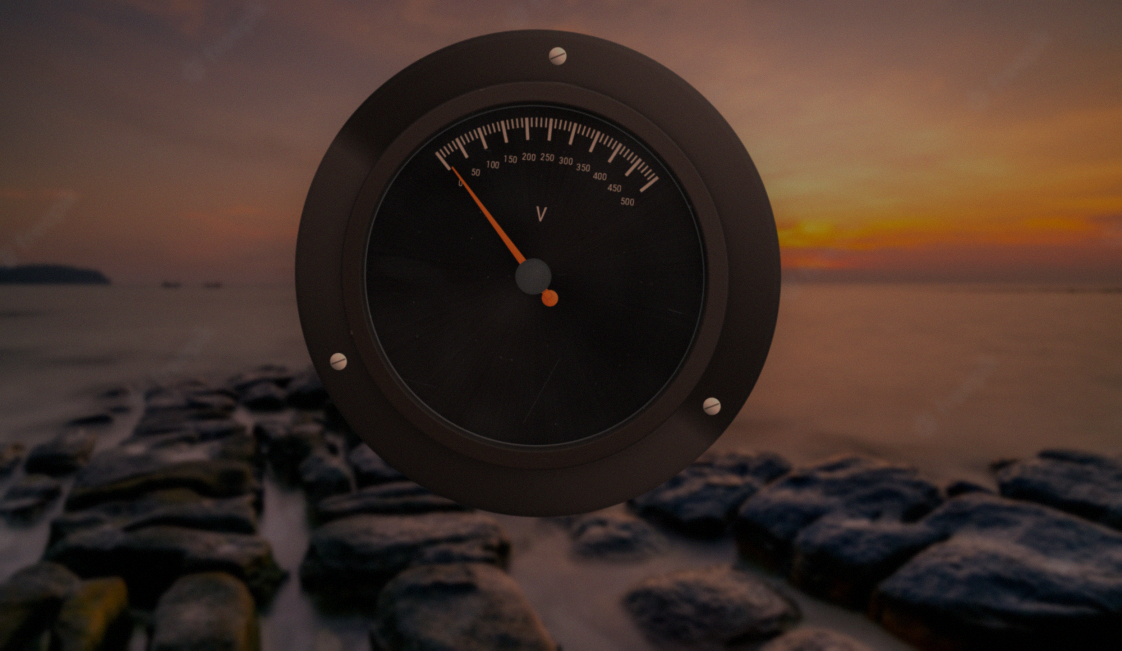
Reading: 10V
